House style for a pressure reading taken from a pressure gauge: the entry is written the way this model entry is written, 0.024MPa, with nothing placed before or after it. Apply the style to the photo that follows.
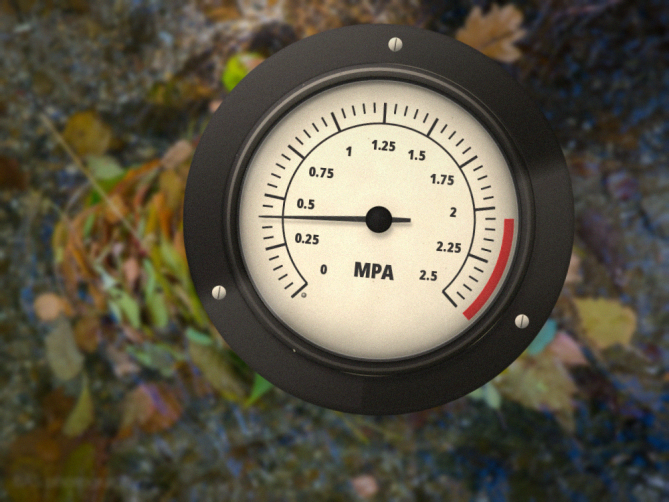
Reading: 0.4MPa
